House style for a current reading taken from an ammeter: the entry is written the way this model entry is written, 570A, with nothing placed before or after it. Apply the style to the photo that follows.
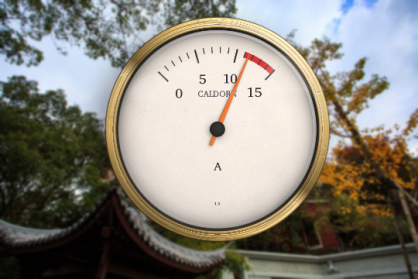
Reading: 11.5A
